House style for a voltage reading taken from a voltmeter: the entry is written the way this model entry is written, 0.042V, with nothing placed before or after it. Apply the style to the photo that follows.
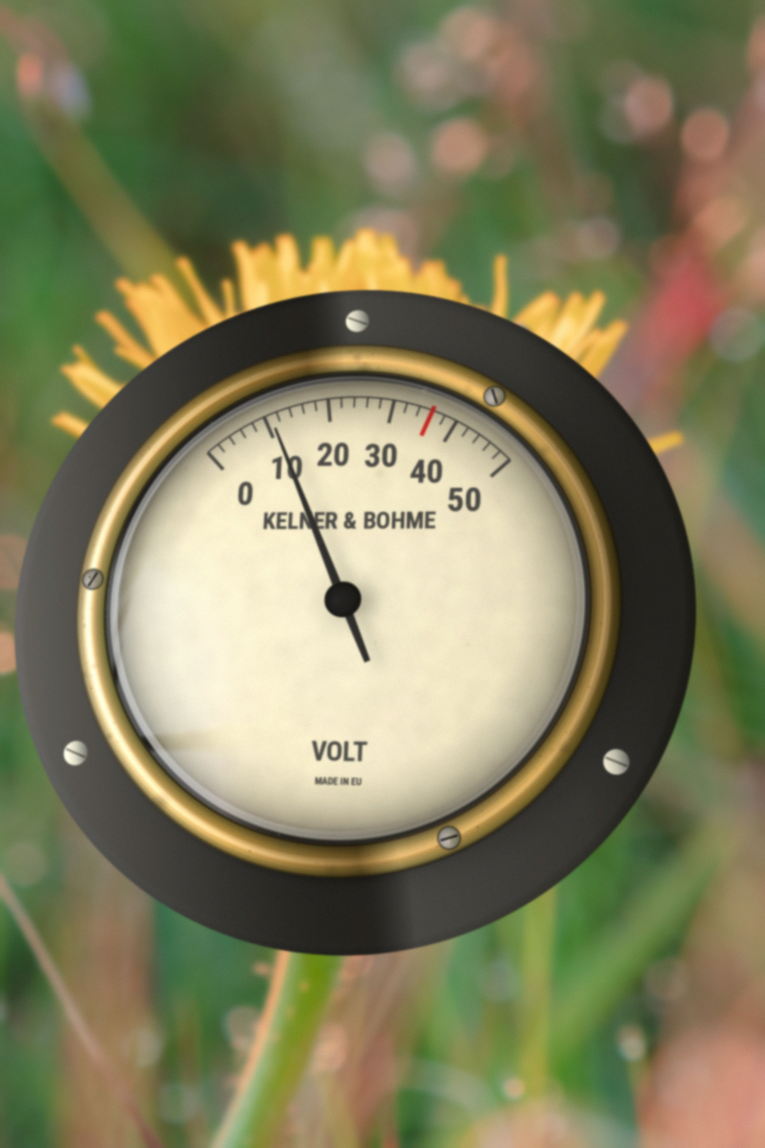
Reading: 11V
